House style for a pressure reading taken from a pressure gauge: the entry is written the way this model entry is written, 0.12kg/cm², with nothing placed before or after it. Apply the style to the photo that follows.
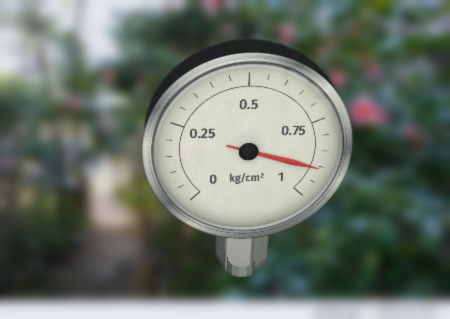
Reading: 0.9kg/cm²
